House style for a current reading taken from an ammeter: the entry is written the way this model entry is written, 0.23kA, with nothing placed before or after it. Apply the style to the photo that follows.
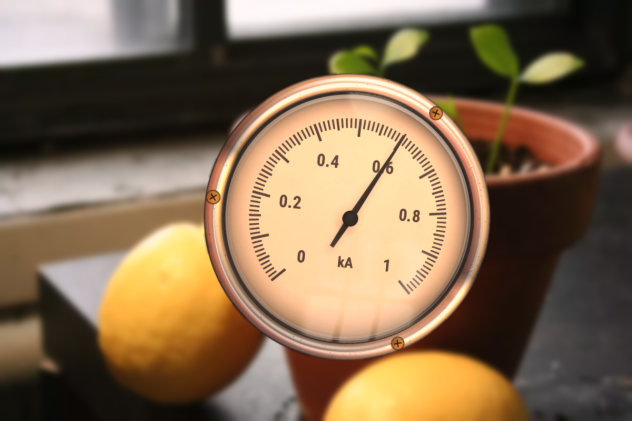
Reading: 0.6kA
